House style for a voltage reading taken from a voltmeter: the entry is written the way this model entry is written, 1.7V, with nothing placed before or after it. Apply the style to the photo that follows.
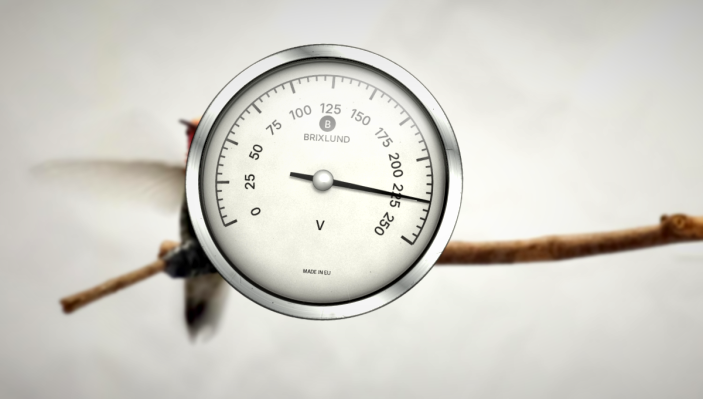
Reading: 225V
